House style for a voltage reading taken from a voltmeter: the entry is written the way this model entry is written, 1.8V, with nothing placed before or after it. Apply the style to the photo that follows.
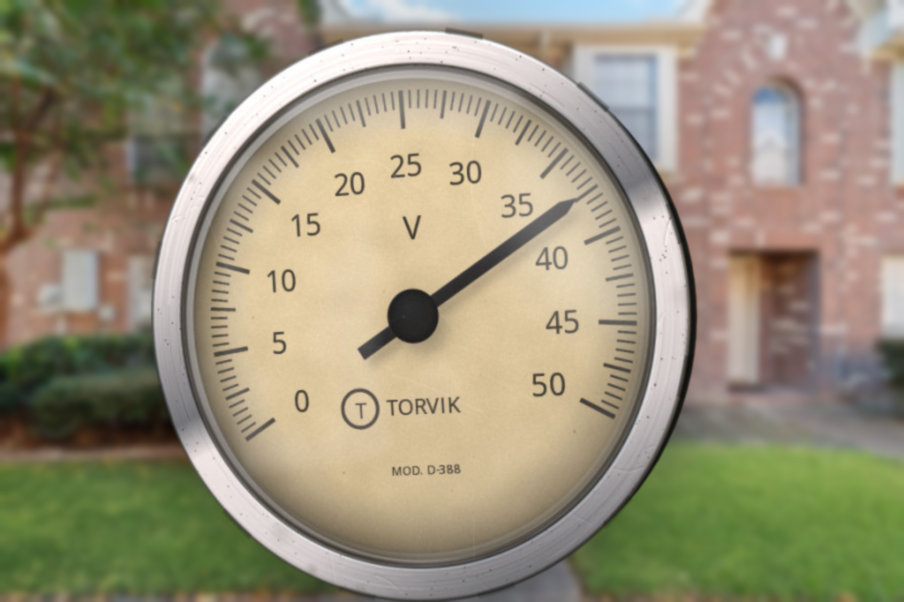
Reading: 37.5V
